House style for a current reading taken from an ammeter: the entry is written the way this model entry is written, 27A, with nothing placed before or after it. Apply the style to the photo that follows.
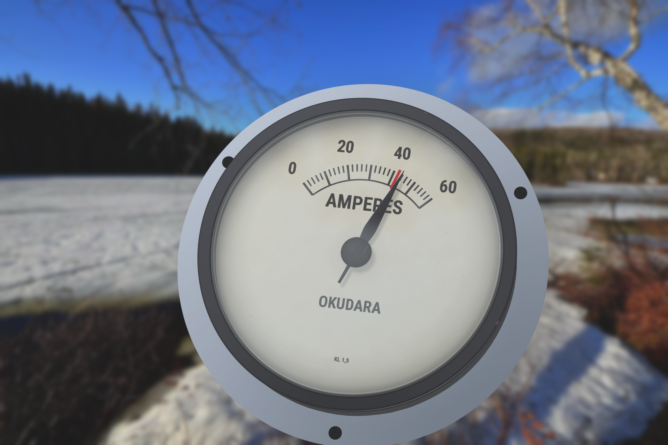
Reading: 44A
